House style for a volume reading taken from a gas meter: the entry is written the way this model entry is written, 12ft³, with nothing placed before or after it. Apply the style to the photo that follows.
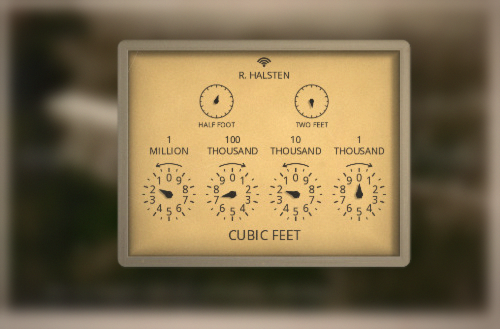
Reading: 172000ft³
